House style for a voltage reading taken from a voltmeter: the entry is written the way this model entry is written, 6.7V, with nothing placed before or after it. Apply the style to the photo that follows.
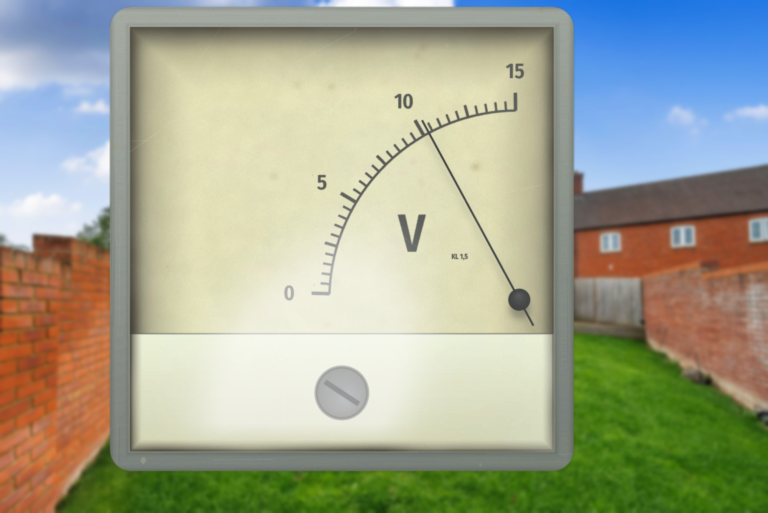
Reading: 10.25V
